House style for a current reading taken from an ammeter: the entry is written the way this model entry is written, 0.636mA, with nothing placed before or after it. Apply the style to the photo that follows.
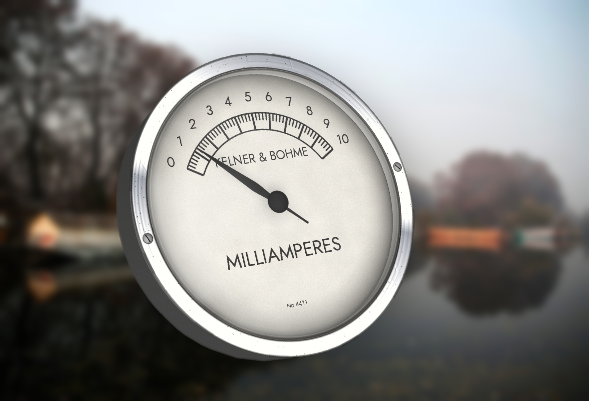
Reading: 1mA
